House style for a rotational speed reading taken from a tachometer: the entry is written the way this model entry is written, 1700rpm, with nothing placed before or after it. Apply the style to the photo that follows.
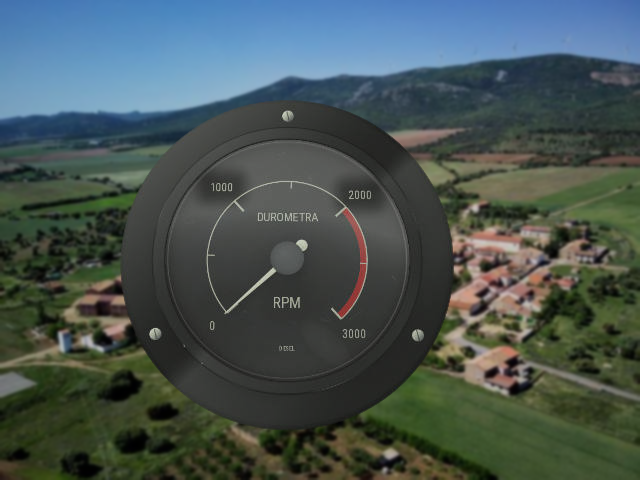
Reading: 0rpm
